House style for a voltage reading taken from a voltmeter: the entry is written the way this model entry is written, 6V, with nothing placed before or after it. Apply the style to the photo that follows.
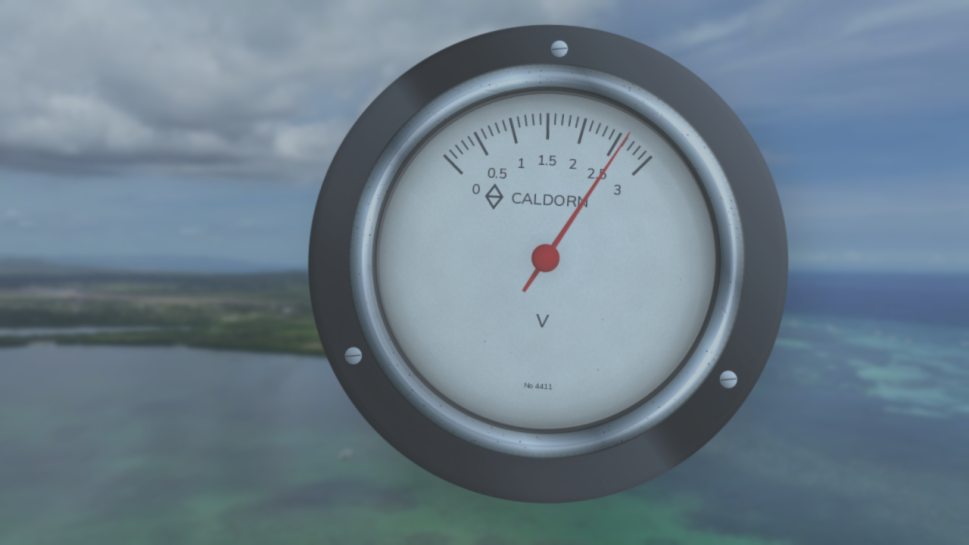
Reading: 2.6V
